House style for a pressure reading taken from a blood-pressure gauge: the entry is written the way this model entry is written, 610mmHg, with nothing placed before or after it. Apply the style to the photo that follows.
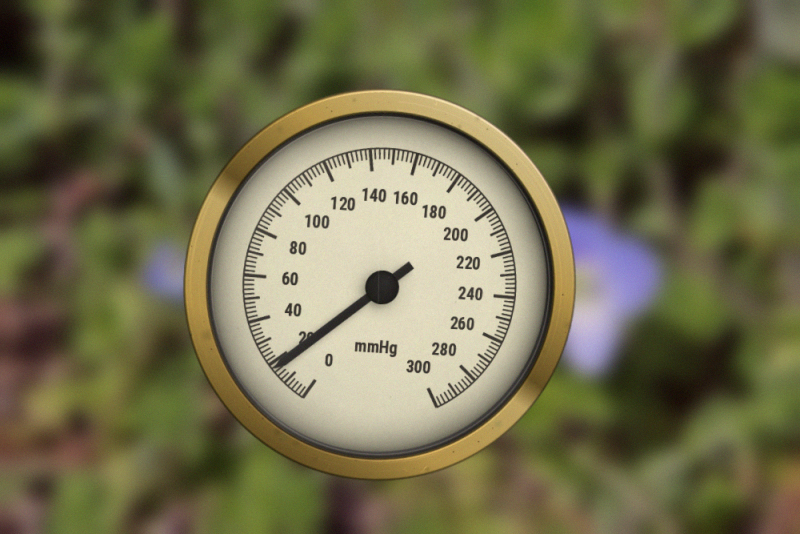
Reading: 18mmHg
